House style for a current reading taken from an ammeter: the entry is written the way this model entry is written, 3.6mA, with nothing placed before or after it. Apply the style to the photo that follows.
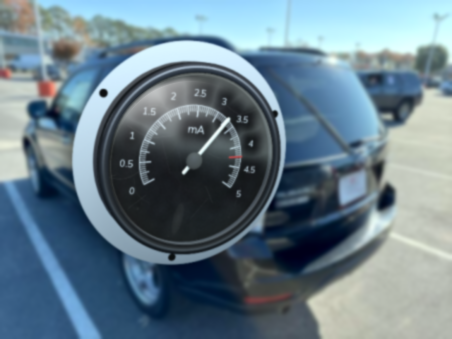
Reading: 3.25mA
